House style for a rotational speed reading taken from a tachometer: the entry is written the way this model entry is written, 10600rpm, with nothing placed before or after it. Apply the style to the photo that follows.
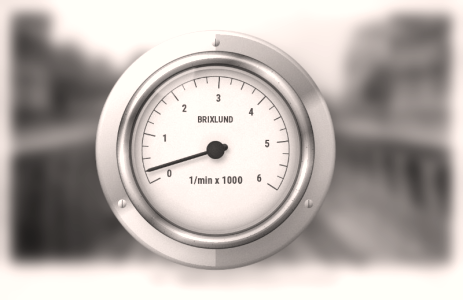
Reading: 250rpm
